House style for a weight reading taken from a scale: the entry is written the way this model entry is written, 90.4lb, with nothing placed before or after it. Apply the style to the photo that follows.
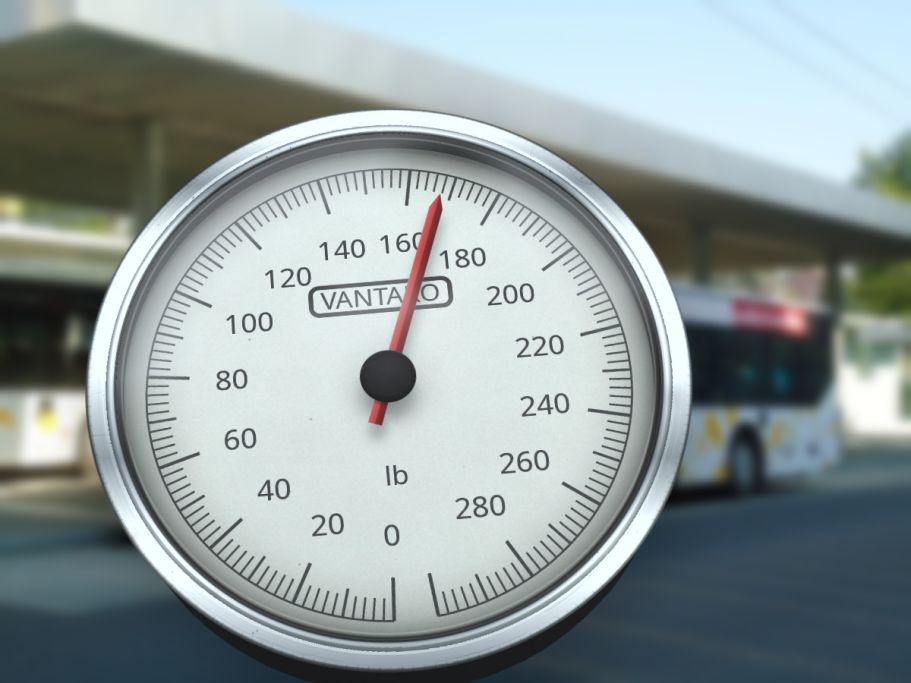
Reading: 168lb
